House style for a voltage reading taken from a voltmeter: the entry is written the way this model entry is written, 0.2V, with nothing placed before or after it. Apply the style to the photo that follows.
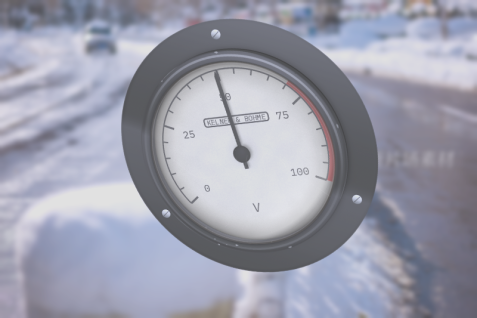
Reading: 50V
